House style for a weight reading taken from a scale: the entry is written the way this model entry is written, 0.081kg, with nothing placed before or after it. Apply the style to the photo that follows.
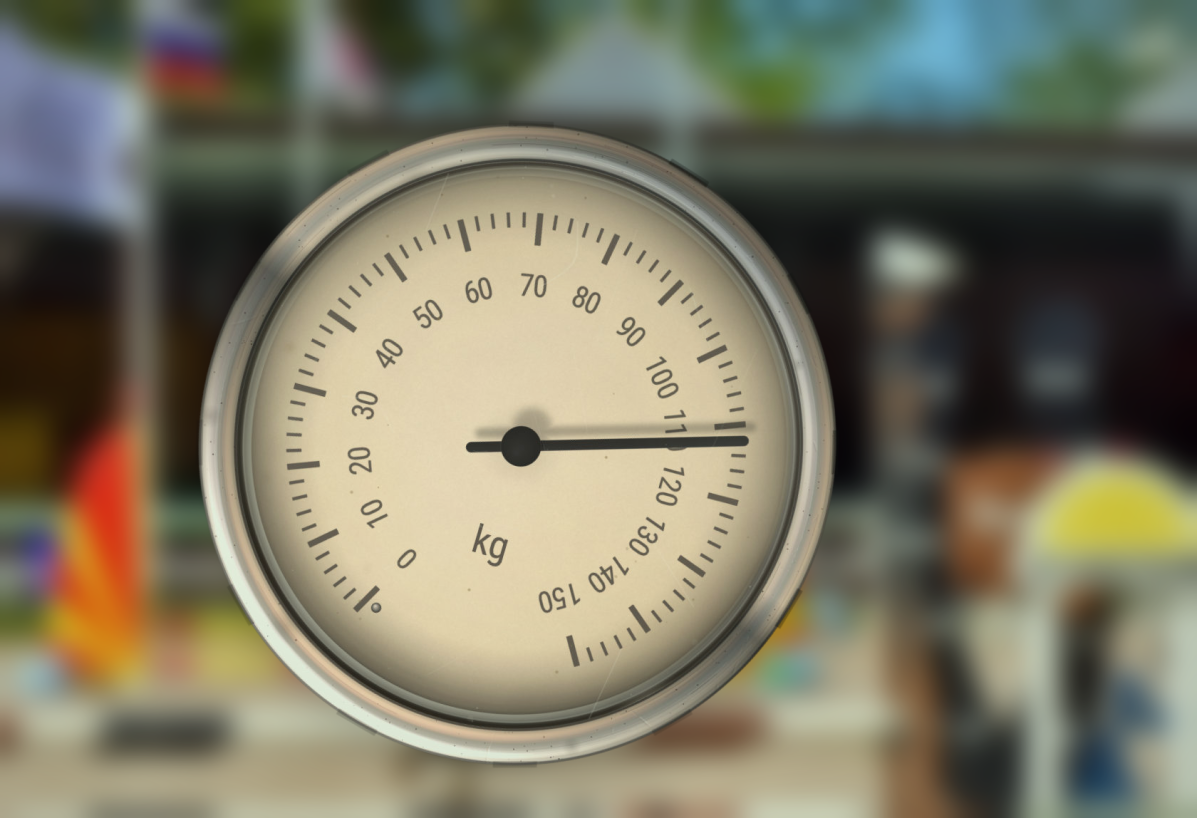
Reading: 112kg
